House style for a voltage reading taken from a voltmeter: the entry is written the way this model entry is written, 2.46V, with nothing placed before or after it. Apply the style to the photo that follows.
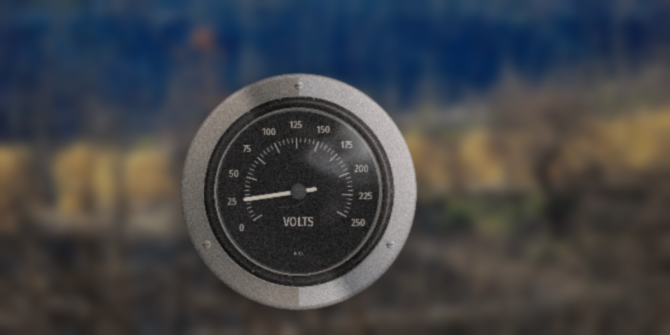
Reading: 25V
